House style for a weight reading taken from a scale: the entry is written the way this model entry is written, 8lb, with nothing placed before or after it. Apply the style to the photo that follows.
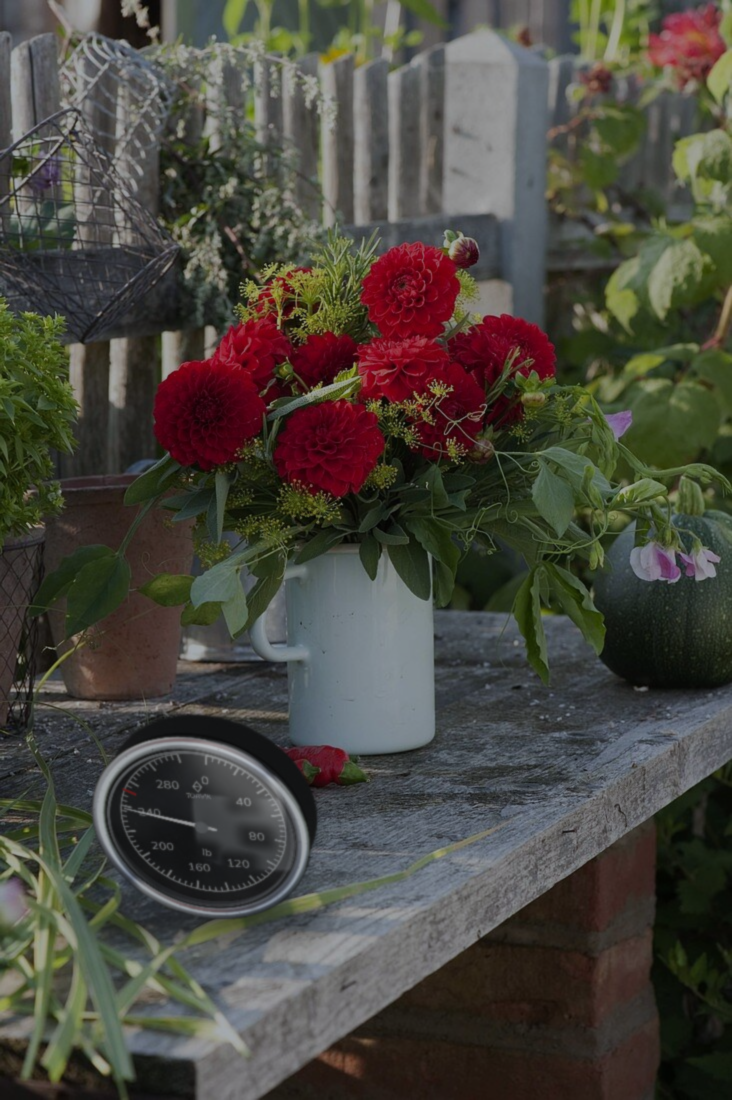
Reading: 240lb
